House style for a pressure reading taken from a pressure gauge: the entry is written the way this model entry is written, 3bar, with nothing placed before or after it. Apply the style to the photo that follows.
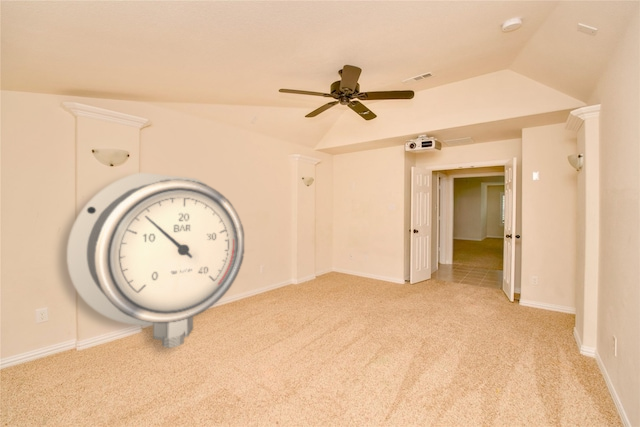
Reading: 13bar
